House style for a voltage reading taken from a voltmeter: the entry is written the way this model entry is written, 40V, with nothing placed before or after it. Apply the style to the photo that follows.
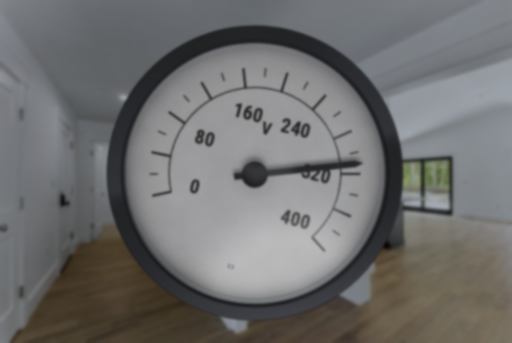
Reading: 310V
